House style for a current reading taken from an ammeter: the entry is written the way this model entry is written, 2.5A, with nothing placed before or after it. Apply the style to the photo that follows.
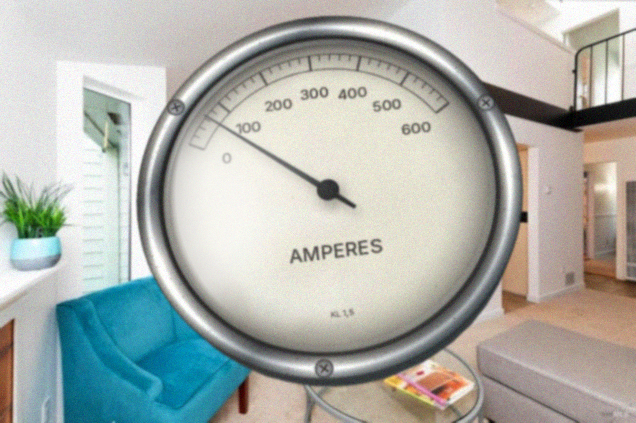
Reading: 60A
